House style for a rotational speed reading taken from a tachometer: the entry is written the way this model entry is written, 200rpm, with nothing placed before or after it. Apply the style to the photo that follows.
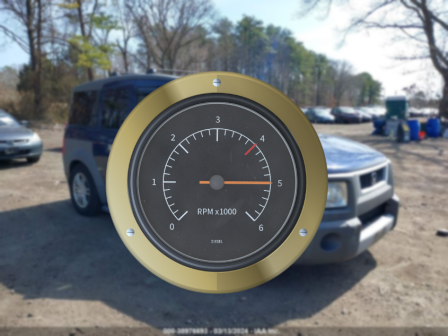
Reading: 5000rpm
